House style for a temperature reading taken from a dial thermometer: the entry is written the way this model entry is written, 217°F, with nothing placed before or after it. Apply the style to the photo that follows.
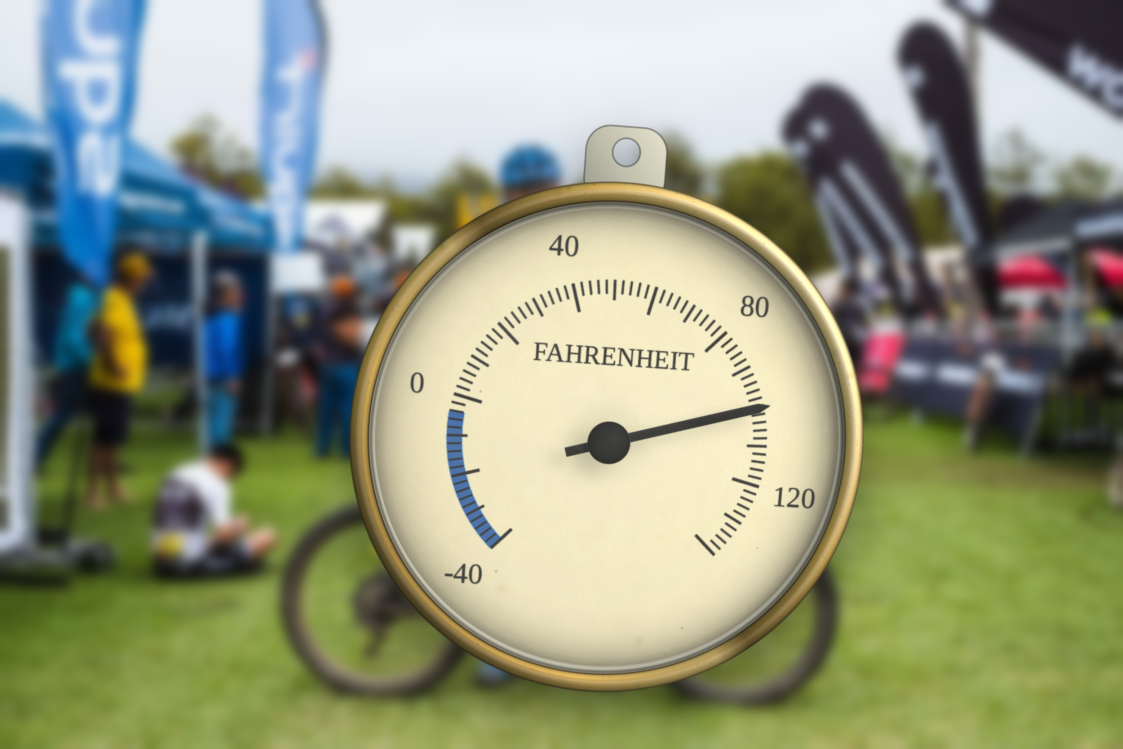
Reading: 100°F
